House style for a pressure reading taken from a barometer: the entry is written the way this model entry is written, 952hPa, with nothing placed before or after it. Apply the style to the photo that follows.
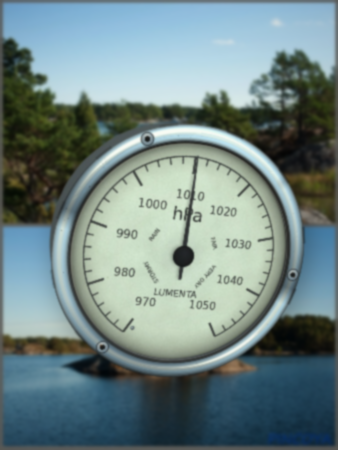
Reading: 1010hPa
